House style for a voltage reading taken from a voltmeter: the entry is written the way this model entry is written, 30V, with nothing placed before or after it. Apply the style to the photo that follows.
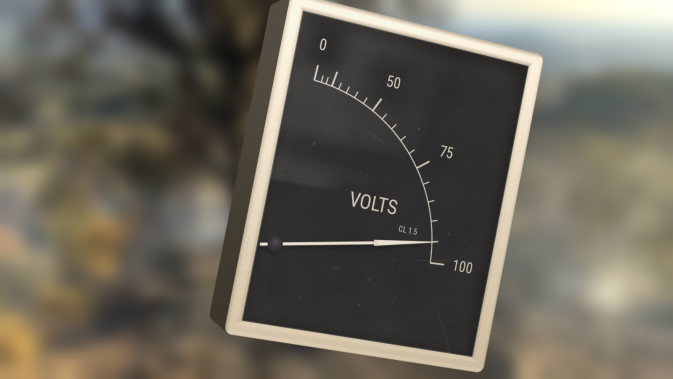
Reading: 95V
